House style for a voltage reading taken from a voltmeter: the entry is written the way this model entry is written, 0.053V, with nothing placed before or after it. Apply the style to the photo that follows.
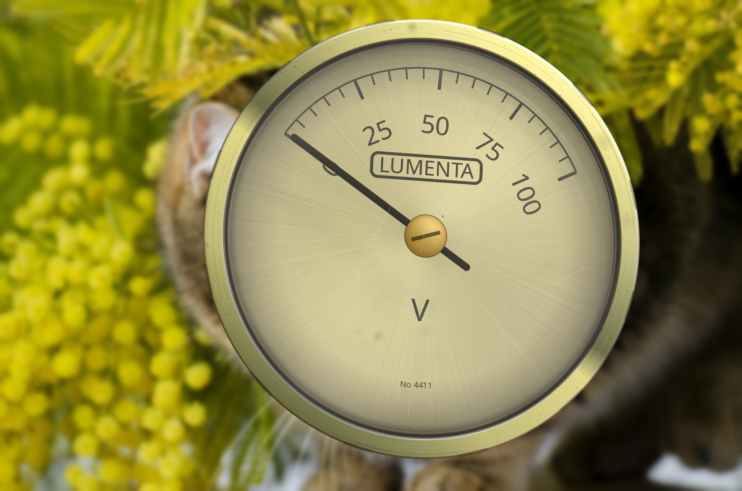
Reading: 0V
